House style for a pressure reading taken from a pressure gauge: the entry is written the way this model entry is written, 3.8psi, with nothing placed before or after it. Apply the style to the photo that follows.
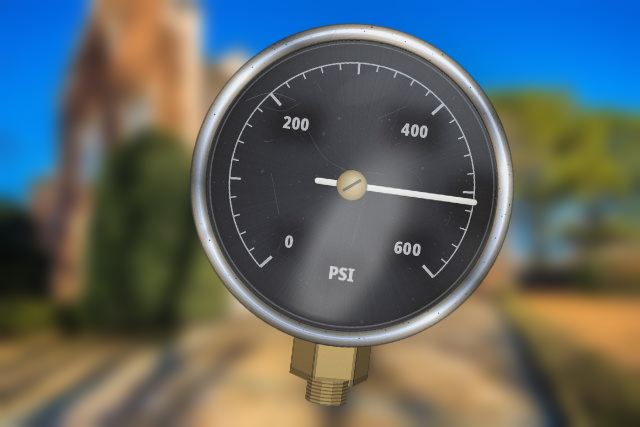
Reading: 510psi
